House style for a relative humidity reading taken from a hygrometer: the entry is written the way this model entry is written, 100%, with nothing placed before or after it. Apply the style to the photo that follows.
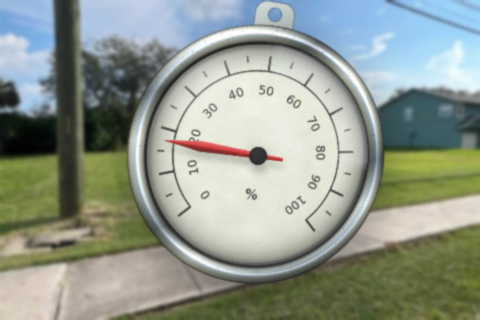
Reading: 17.5%
